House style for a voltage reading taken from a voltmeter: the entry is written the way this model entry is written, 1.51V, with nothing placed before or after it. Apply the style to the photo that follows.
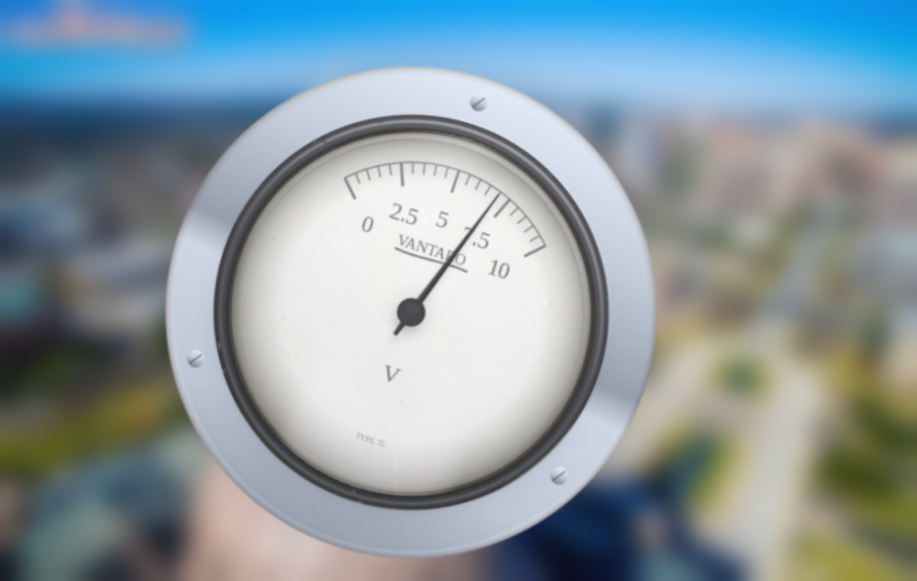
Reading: 7V
